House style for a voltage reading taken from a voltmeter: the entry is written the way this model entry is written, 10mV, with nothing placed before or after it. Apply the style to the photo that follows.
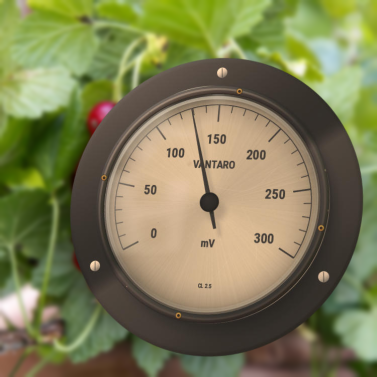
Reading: 130mV
